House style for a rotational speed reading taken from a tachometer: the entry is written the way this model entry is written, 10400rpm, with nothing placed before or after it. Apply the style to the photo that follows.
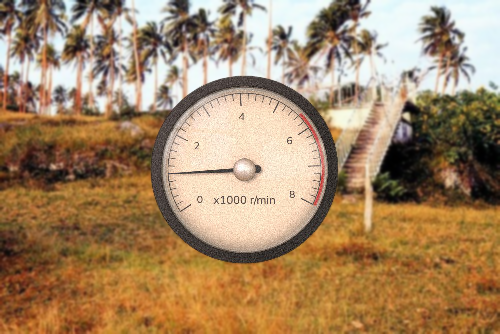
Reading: 1000rpm
